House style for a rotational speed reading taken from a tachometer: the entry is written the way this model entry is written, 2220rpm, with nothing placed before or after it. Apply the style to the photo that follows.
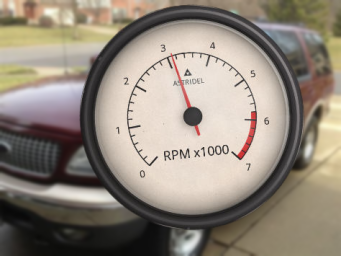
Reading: 3100rpm
